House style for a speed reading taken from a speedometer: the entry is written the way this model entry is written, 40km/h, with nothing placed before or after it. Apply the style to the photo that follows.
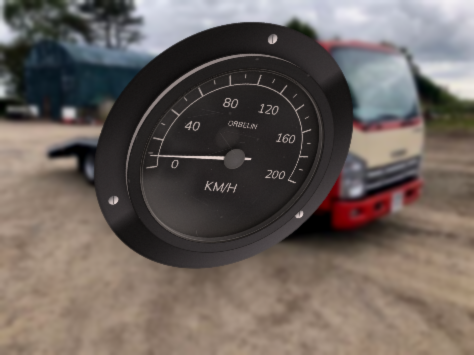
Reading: 10km/h
